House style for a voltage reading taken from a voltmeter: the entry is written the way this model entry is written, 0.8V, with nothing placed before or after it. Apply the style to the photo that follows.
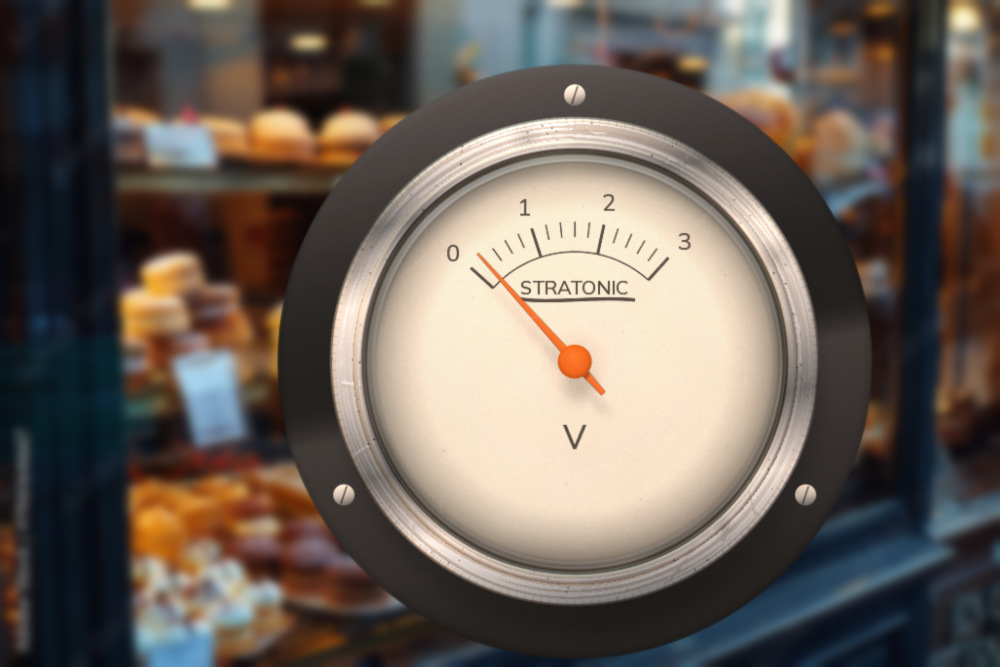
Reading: 0.2V
